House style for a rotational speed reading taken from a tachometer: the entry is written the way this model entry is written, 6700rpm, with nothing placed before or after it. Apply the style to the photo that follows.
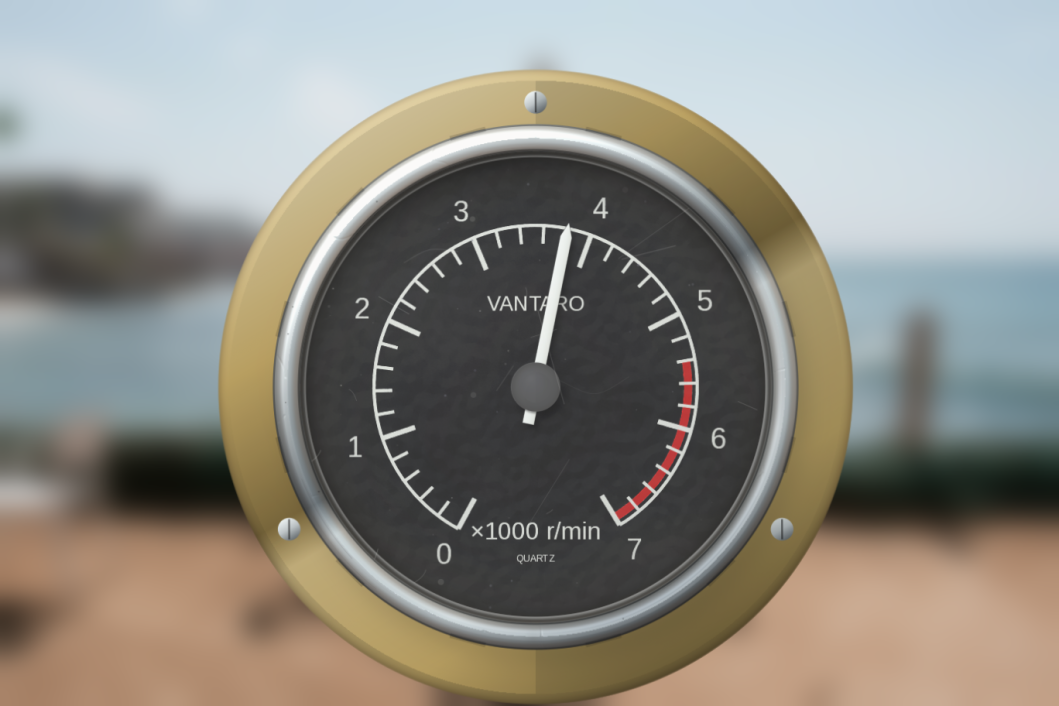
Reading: 3800rpm
